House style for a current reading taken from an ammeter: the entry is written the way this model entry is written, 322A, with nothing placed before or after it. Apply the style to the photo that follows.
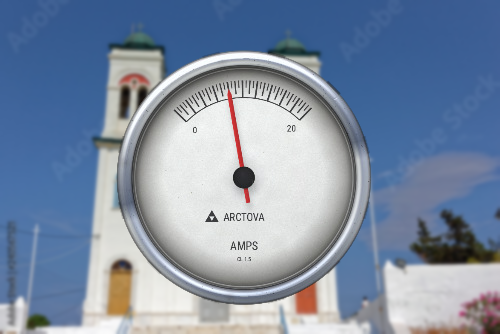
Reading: 8A
